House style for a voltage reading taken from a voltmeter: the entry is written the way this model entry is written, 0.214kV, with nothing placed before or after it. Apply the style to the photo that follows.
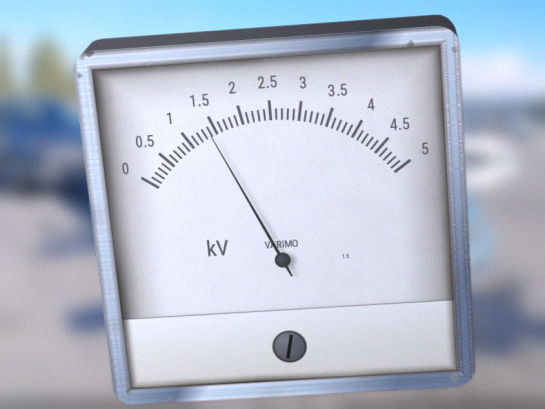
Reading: 1.4kV
